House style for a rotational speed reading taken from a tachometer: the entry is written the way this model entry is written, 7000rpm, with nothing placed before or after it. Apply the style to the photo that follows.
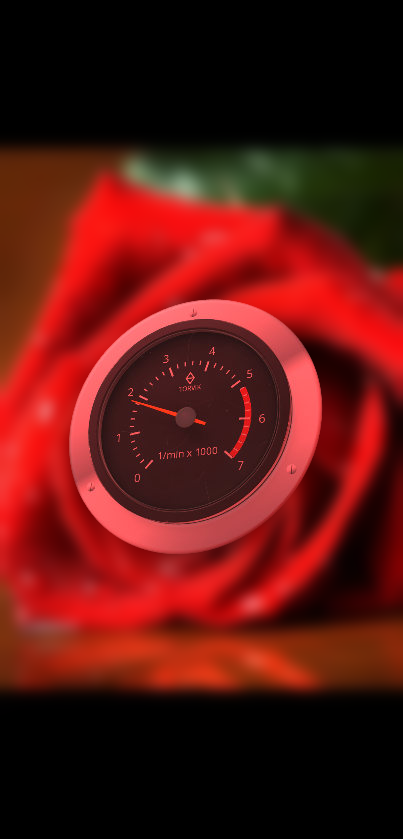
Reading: 1800rpm
